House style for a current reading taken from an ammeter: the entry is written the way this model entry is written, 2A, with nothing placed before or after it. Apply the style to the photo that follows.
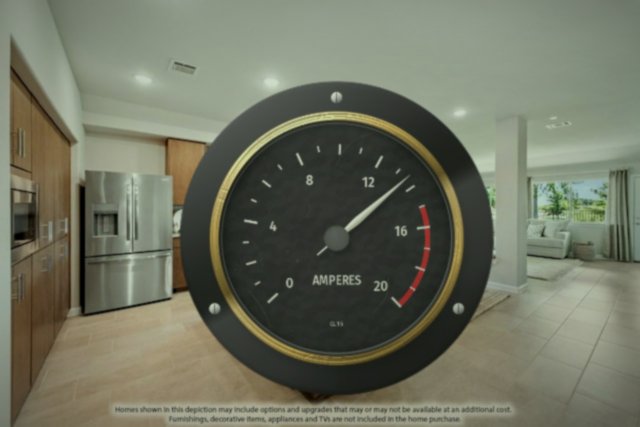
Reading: 13.5A
